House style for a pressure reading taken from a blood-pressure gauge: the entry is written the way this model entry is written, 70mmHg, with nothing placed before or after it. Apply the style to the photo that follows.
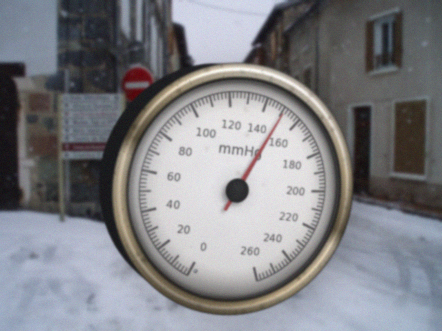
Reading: 150mmHg
